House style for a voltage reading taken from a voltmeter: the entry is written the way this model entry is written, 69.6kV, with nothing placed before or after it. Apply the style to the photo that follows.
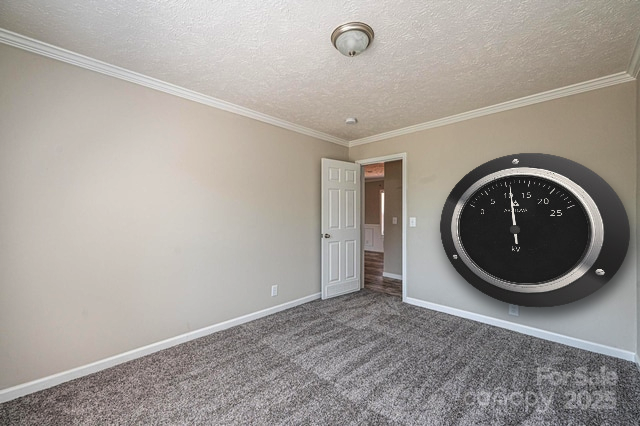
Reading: 11kV
